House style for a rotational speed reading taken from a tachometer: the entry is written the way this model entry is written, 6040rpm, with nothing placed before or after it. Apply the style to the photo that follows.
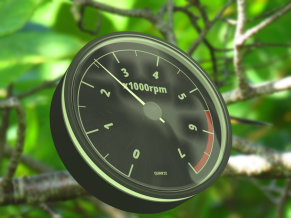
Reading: 2500rpm
